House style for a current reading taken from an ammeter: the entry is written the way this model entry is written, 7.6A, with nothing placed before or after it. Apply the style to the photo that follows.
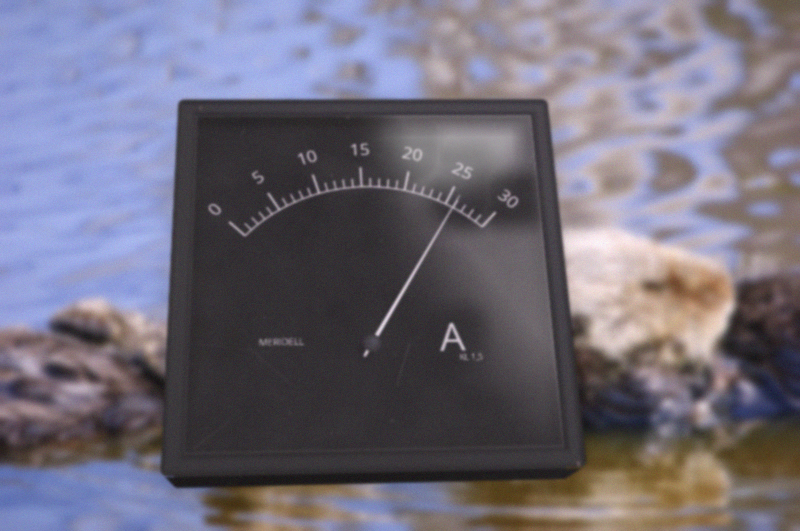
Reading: 26A
